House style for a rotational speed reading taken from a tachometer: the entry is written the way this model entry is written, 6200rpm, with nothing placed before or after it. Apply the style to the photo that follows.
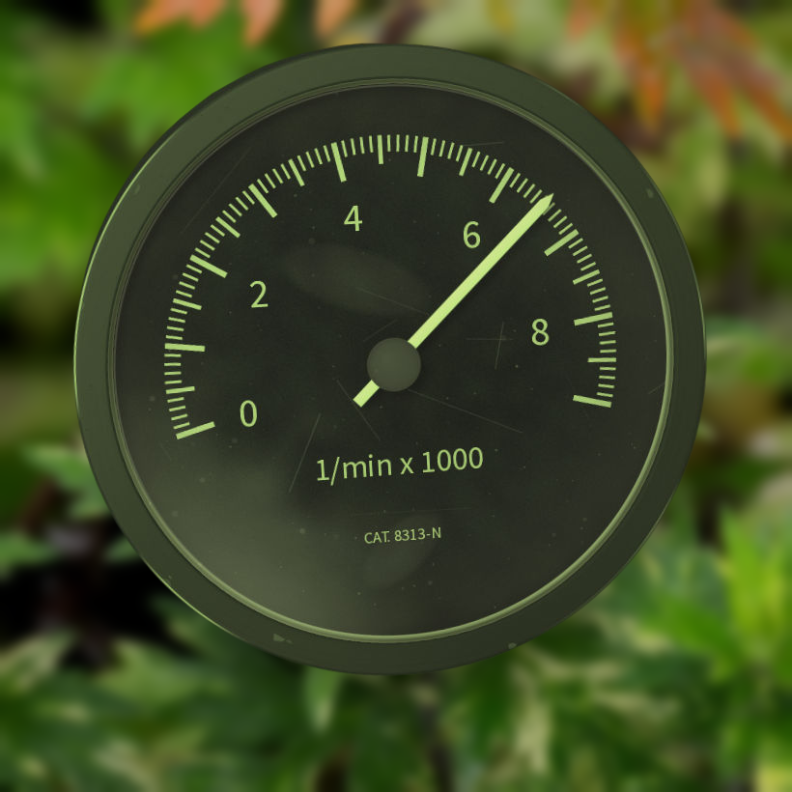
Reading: 6500rpm
